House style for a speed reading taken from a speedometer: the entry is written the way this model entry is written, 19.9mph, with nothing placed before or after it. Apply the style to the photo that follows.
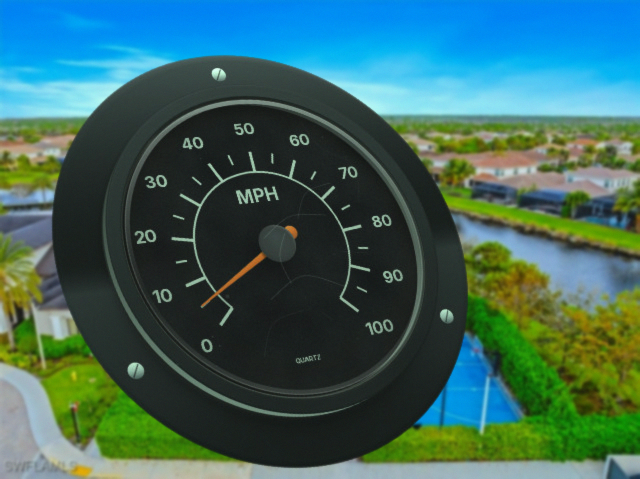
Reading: 5mph
